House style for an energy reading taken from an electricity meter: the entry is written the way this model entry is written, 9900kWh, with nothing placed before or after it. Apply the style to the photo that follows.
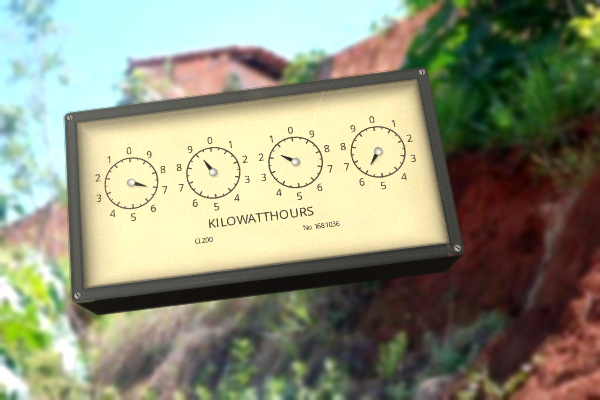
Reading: 6916kWh
